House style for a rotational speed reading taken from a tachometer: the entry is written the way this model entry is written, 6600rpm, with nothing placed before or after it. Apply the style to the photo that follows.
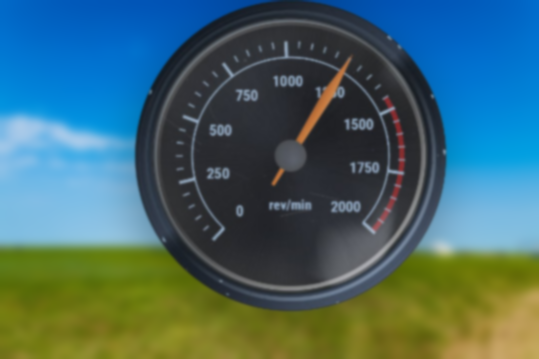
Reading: 1250rpm
